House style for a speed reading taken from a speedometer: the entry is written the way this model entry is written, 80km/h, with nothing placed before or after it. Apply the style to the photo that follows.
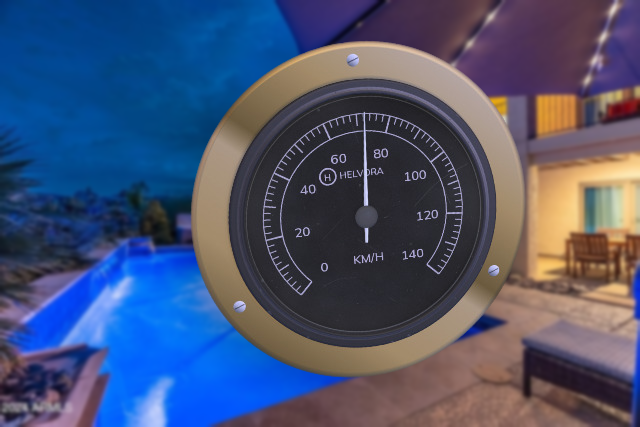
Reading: 72km/h
